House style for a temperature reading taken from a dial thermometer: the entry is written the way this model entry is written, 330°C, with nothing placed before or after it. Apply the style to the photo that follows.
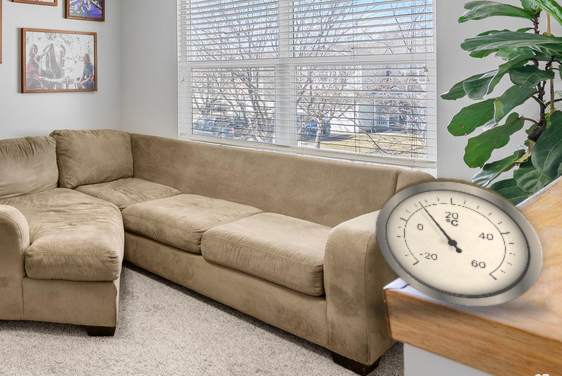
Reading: 10°C
